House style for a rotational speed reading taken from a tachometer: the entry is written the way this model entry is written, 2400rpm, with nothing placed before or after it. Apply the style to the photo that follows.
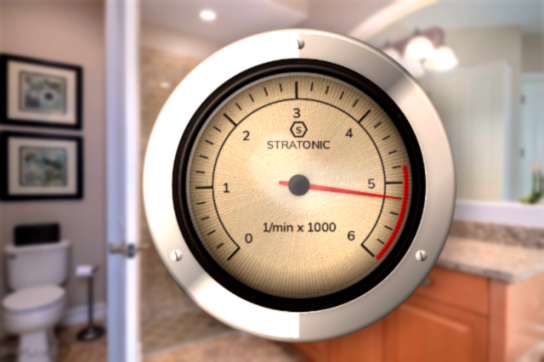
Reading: 5200rpm
